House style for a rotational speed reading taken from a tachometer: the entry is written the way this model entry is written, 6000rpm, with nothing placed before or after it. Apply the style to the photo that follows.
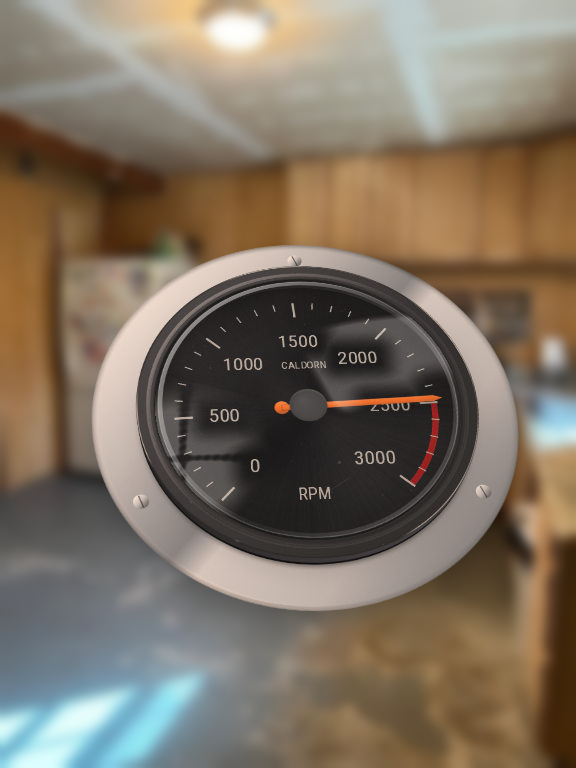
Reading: 2500rpm
